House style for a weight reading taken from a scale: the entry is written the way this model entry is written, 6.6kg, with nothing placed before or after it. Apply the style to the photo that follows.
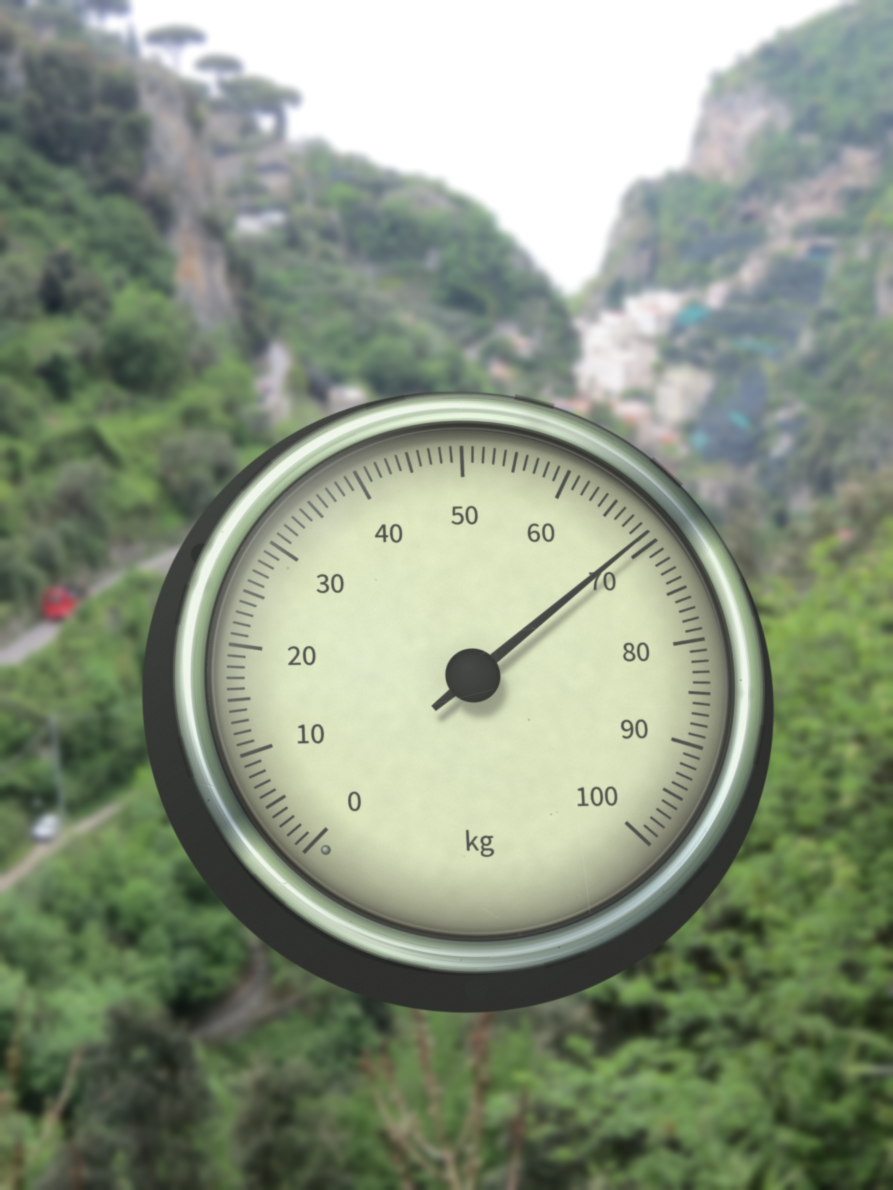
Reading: 69kg
